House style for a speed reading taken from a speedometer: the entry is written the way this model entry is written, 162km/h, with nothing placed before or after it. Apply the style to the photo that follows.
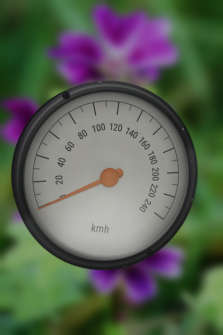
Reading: 0km/h
